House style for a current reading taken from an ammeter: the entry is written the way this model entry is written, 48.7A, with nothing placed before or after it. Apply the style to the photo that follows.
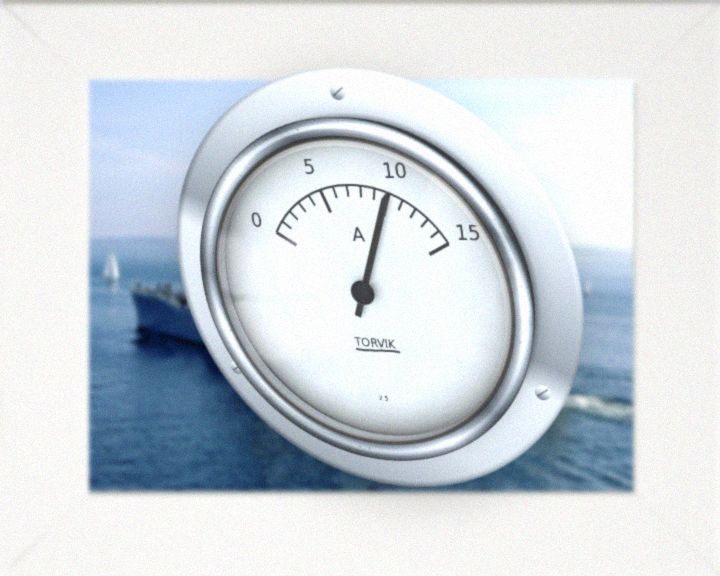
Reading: 10A
